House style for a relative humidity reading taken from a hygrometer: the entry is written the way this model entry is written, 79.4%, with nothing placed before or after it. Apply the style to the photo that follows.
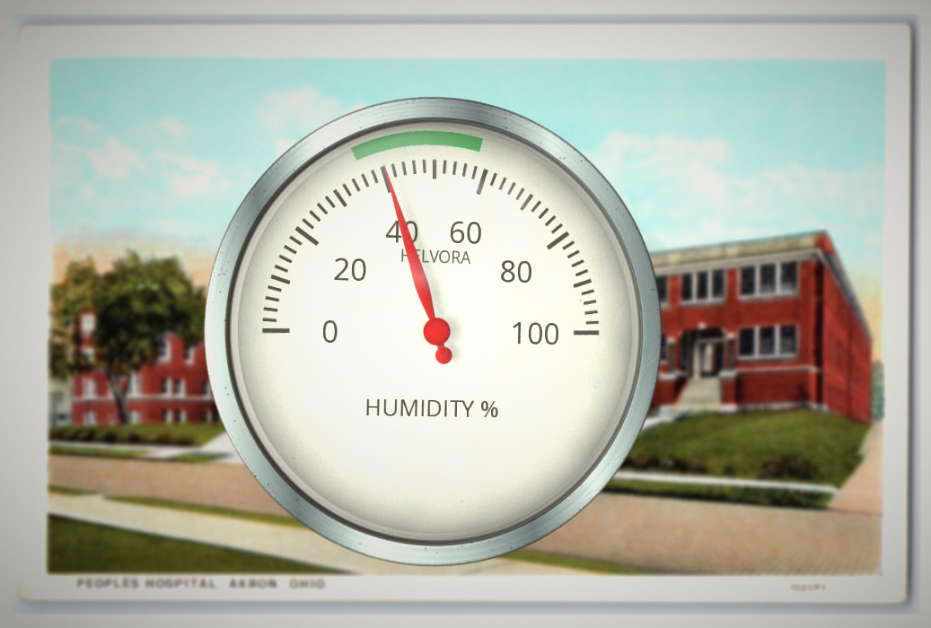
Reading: 40%
